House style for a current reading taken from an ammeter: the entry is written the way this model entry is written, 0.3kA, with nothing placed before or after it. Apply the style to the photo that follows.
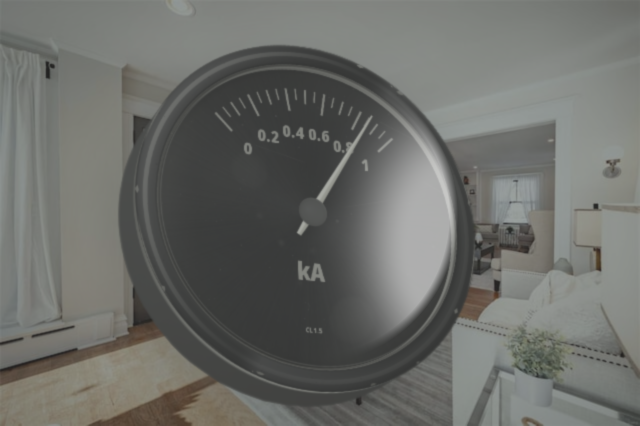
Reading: 0.85kA
